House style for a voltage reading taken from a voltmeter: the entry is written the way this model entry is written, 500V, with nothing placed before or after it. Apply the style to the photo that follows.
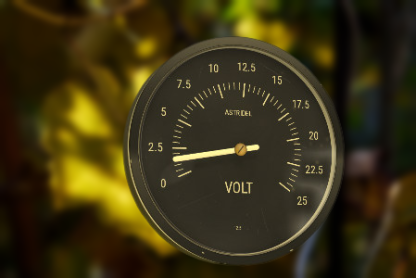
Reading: 1.5V
